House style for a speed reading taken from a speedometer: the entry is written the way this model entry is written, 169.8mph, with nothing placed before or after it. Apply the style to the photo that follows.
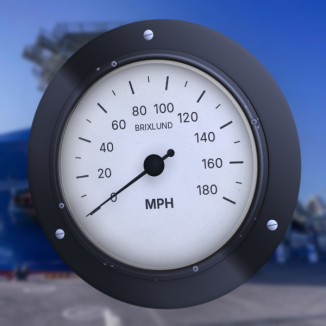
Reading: 0mph
